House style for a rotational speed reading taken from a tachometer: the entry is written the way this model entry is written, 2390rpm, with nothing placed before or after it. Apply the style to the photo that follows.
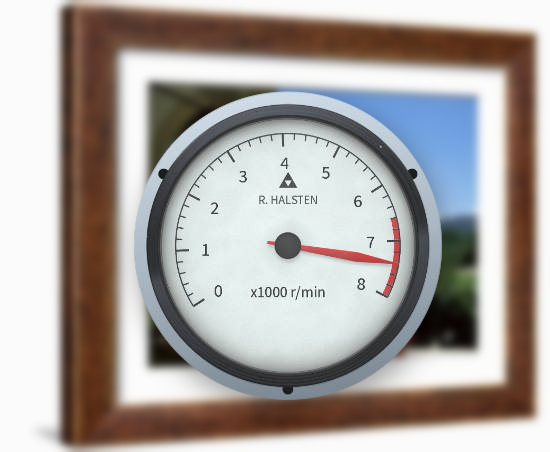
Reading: 7400rpm
